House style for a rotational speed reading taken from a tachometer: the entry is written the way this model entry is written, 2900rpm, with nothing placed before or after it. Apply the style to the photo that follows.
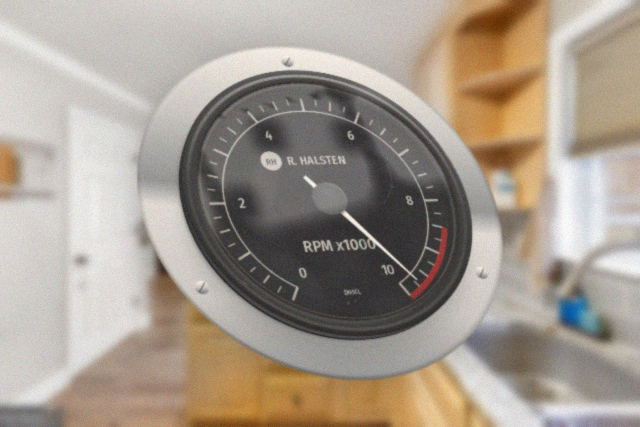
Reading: 9750rpm
